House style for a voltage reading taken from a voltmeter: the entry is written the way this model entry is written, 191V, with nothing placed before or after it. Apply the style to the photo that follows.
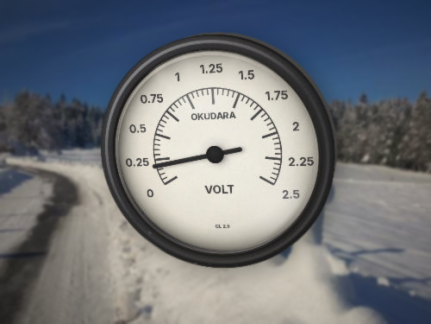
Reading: 0.2V
